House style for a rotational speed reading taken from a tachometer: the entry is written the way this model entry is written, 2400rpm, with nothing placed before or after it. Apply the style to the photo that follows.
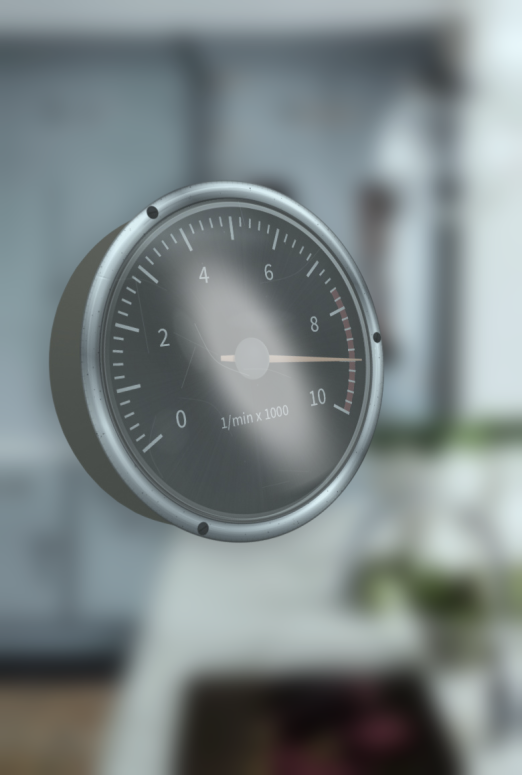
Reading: 9000rpm
